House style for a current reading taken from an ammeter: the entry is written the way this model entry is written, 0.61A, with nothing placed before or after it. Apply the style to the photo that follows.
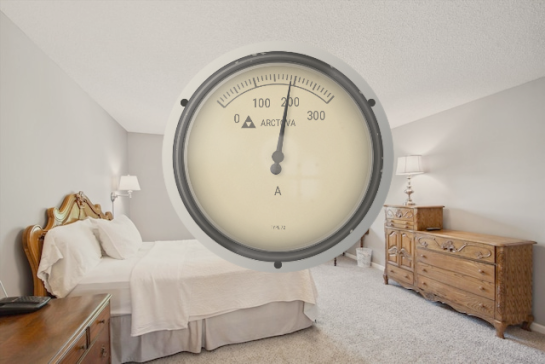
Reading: 190A
